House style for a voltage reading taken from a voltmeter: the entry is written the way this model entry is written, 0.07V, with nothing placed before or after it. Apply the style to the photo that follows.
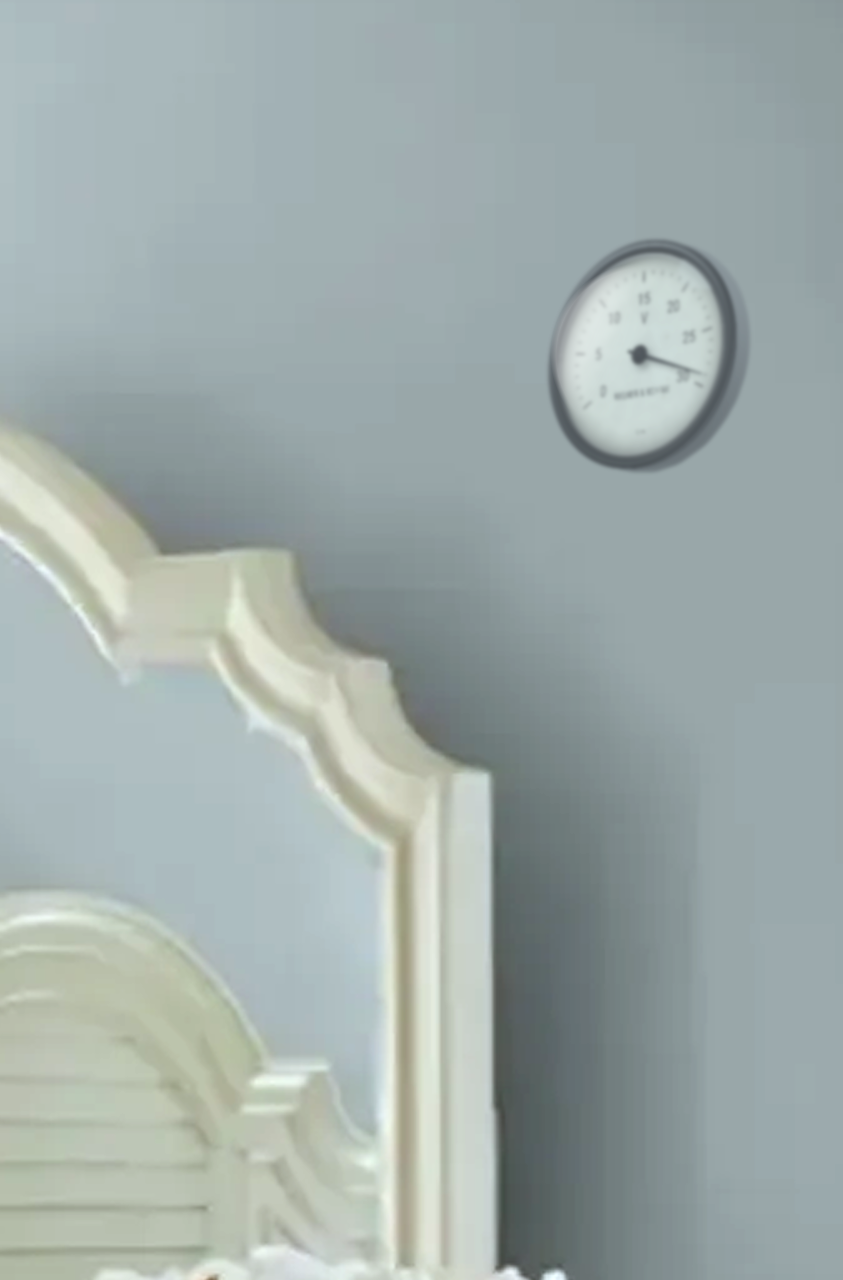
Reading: 29V
